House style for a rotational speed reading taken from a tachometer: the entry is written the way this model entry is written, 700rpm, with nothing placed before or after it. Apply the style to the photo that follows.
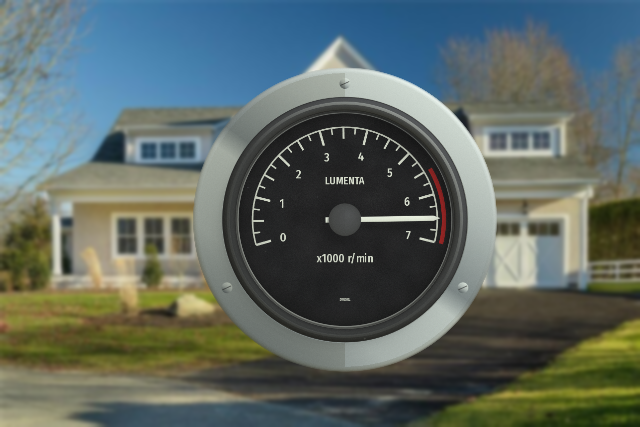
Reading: 6500rpm
